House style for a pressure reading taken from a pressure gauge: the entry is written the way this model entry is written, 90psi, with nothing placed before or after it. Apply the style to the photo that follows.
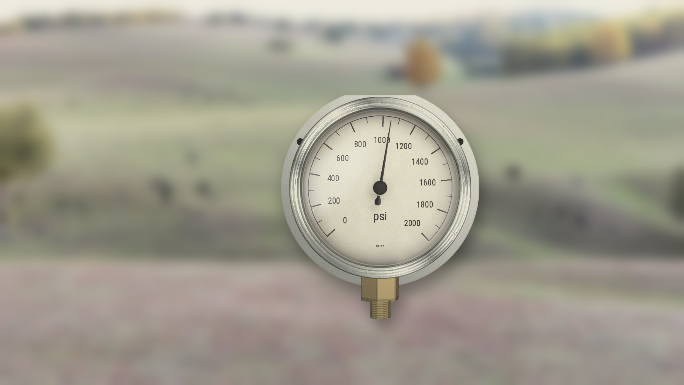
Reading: 1050psi
